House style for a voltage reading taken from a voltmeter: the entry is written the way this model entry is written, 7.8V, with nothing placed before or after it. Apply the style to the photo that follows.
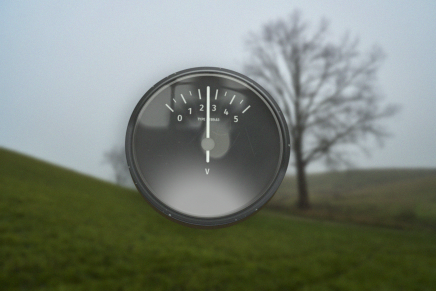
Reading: 2.5V
